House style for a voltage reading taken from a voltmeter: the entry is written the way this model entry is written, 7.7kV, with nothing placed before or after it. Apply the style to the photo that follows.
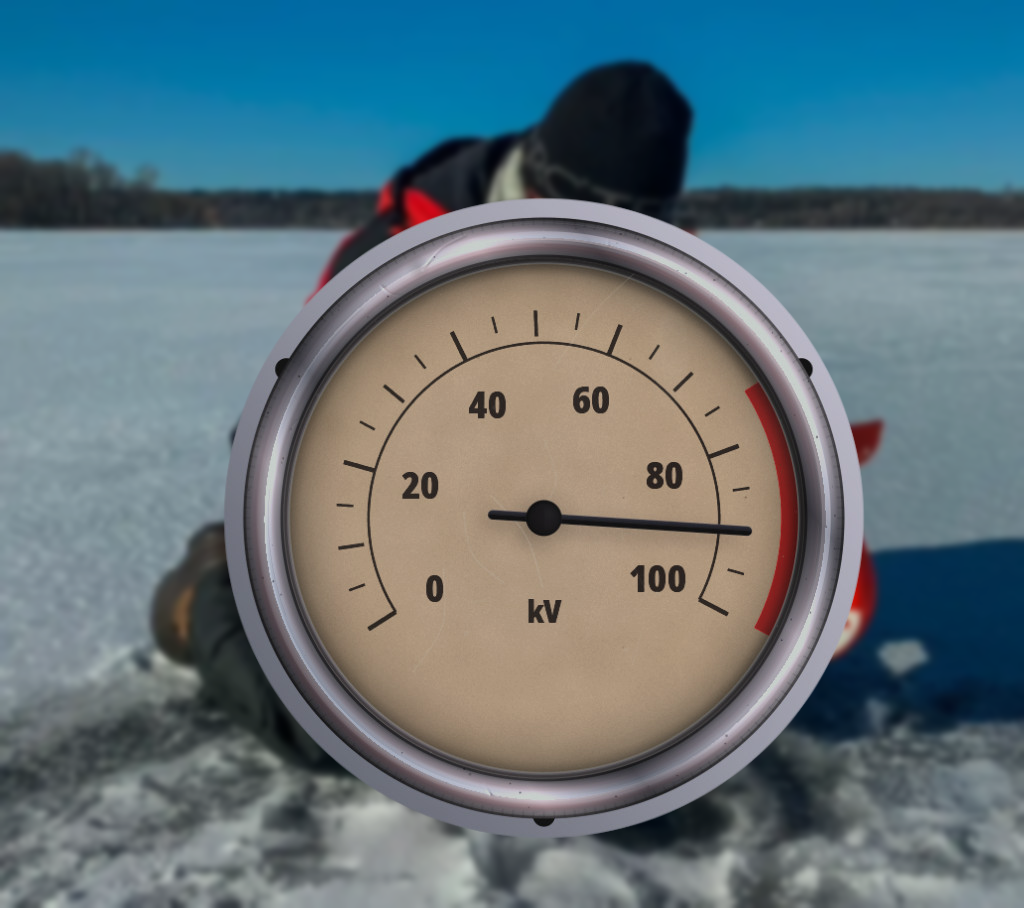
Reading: 90kV
